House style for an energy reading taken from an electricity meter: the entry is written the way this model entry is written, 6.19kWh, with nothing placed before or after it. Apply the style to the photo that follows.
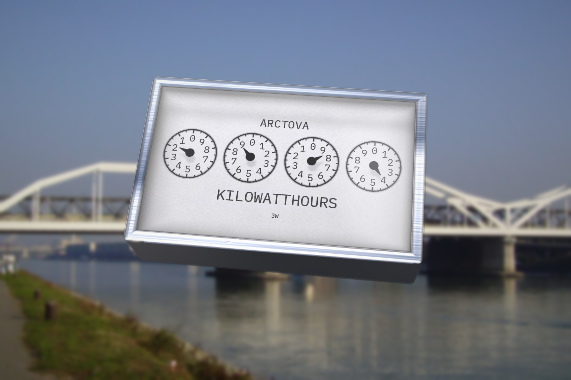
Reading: 1884kWh
